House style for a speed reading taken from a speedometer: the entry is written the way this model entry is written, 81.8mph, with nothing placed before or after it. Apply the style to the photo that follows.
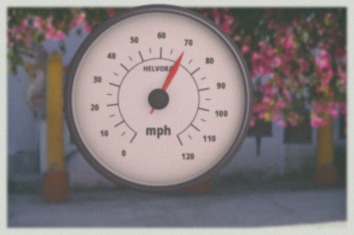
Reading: 70mph
